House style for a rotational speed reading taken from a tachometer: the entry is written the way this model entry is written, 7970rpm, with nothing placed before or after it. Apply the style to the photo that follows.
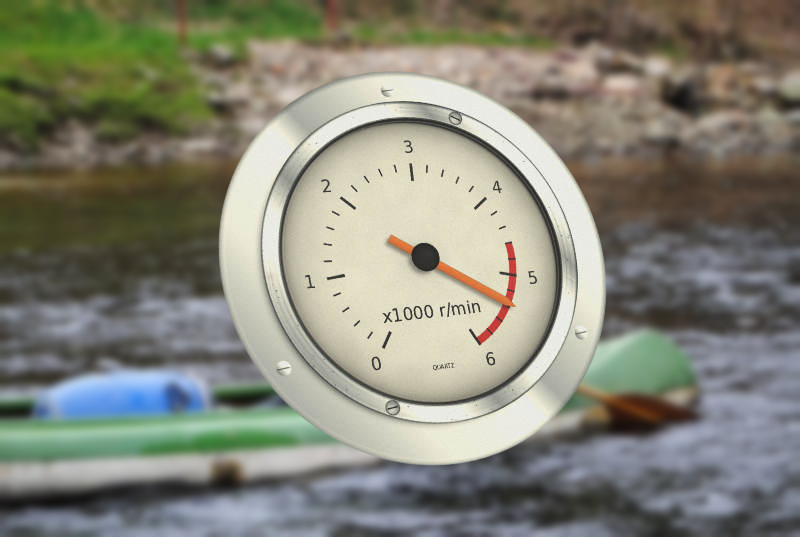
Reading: 5400rpm
